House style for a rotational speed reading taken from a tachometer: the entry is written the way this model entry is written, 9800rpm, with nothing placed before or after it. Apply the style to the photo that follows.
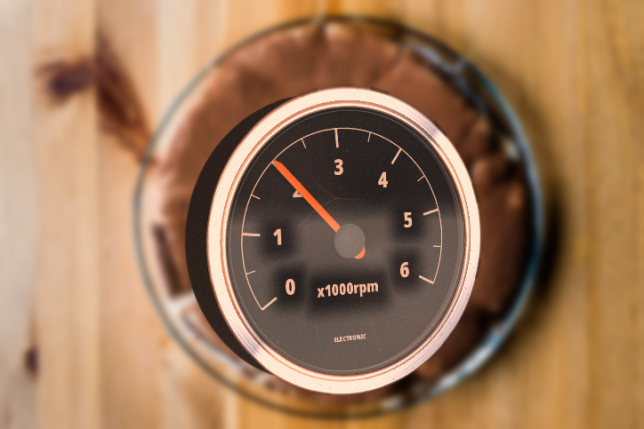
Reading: 2000rpm
